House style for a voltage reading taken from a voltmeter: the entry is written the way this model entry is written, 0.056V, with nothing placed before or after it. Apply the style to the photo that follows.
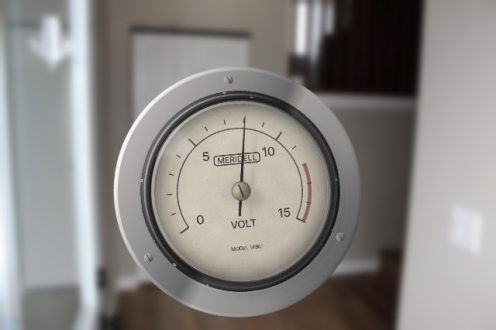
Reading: 8V
